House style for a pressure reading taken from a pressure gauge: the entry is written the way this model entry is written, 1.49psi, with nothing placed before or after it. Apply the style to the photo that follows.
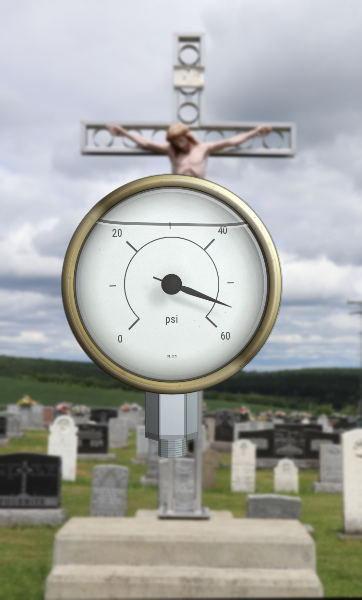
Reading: 55psi
